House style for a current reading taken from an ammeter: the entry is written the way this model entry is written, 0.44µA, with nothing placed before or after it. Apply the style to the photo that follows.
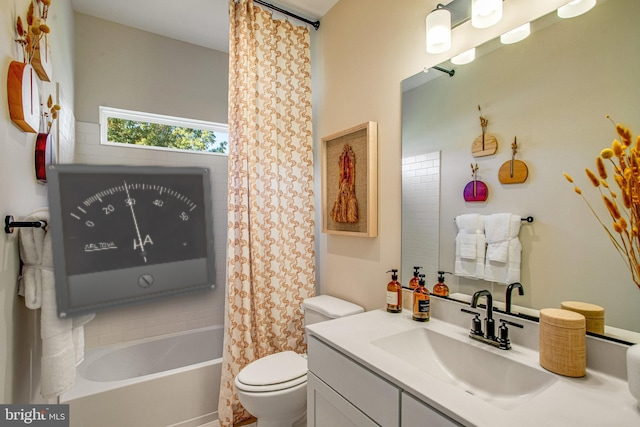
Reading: 30µA
